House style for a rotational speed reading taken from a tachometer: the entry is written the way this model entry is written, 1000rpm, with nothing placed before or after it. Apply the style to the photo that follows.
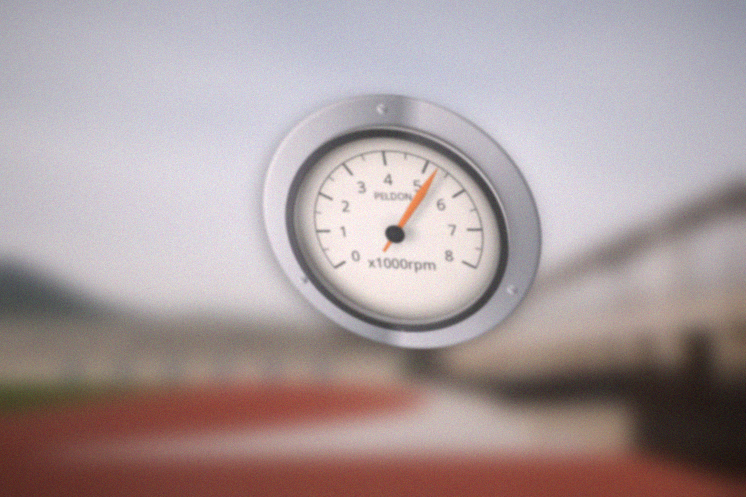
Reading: 5250rpm
